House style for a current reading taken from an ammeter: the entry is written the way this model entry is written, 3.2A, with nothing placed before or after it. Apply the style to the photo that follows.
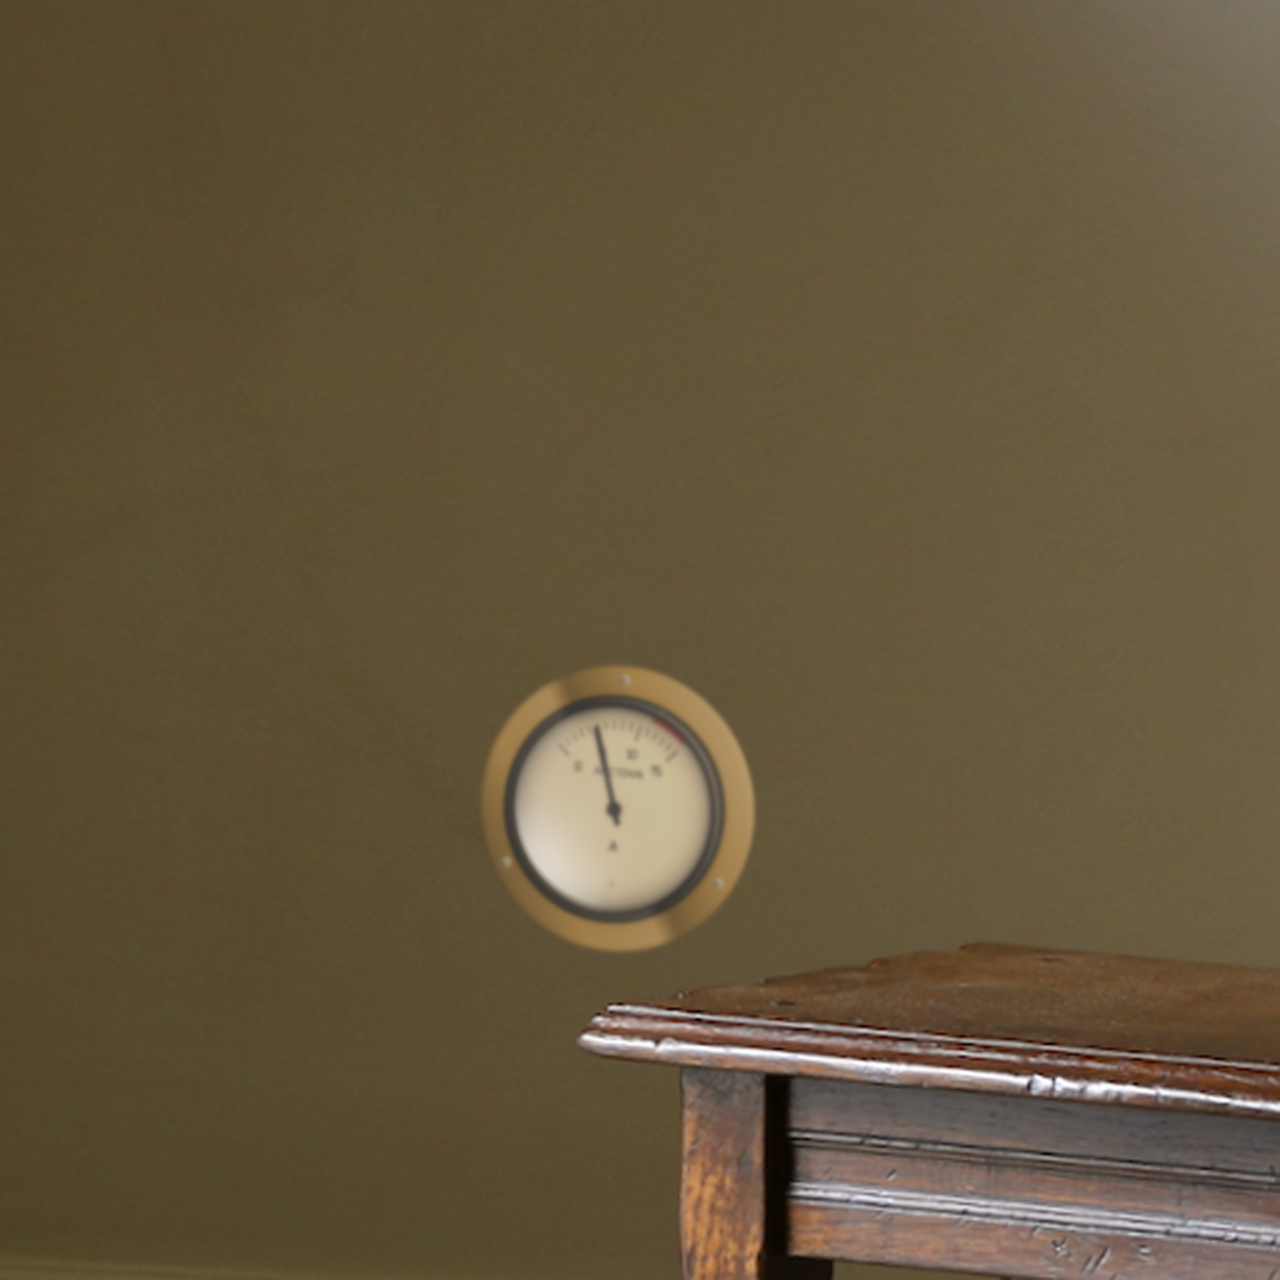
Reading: 5A
